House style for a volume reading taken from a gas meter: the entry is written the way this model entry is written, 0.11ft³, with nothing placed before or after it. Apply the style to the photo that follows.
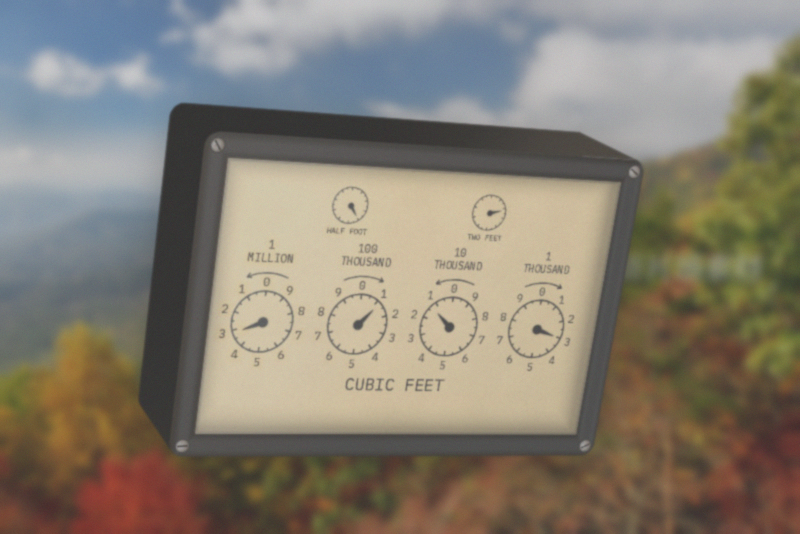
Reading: 311300ft³
